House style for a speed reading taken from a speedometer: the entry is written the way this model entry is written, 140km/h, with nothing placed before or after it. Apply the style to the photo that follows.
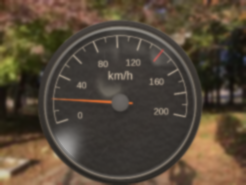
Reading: 20km/h
